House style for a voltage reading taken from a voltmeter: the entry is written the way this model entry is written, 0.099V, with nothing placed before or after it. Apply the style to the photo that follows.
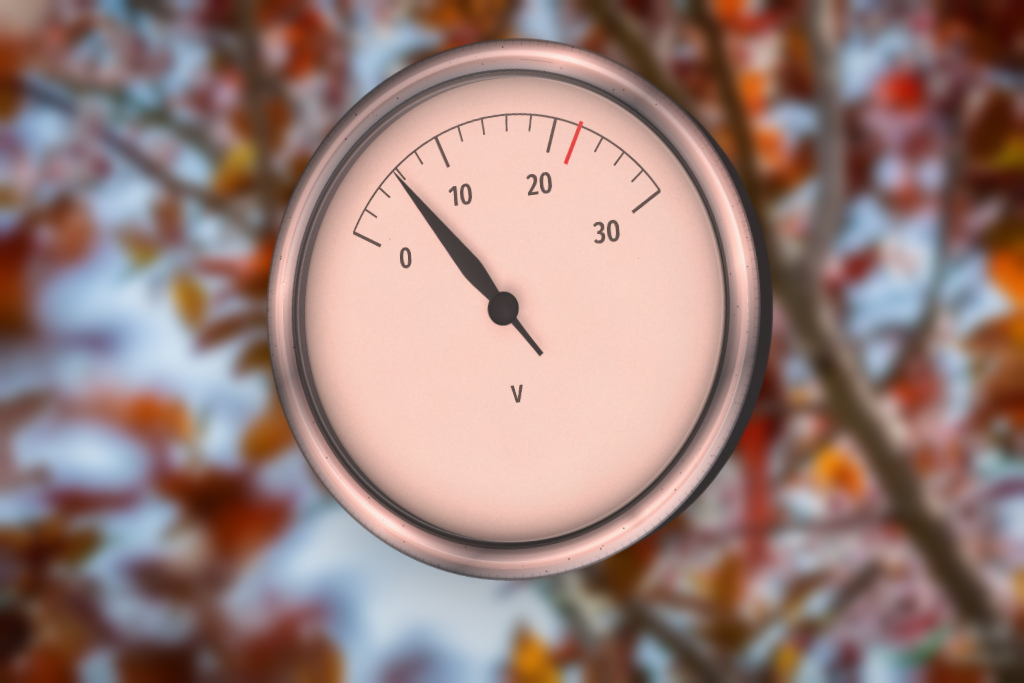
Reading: 6V
